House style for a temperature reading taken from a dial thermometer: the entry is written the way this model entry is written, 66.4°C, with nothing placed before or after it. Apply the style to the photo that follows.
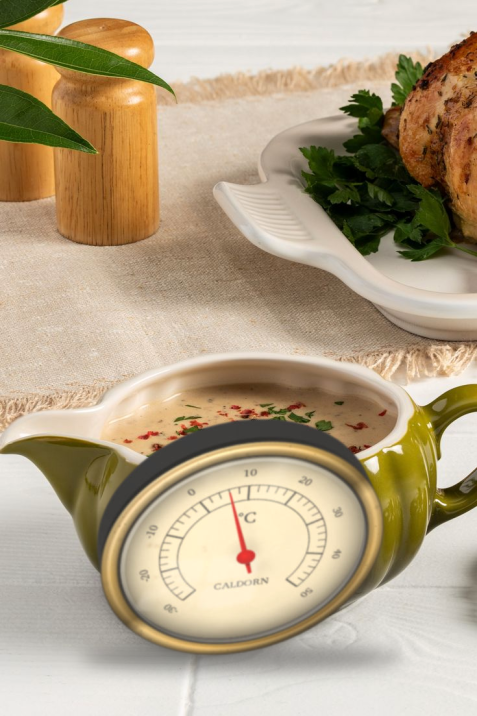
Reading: 6°C
